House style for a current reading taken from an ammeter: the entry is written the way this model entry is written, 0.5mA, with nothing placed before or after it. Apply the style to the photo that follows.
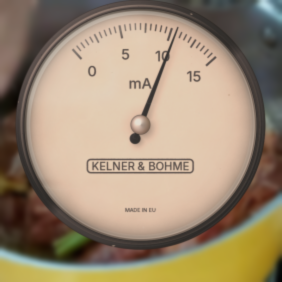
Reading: 10.5mA
